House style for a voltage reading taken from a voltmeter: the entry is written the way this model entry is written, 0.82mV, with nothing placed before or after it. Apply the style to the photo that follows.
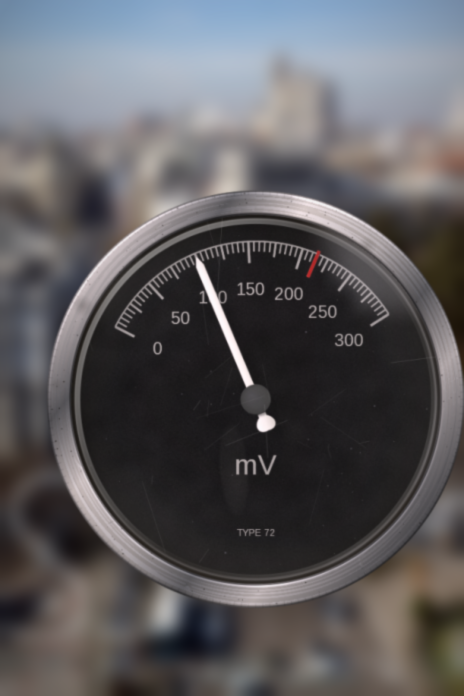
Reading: 100mV
